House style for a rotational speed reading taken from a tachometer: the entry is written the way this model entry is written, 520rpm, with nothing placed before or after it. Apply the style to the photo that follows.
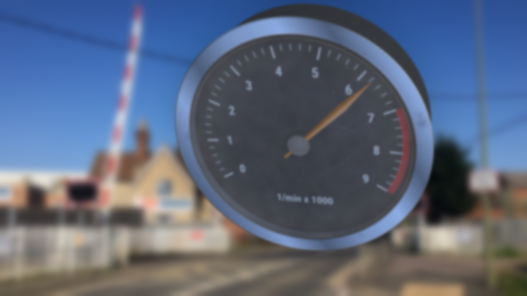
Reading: 6200rpm
